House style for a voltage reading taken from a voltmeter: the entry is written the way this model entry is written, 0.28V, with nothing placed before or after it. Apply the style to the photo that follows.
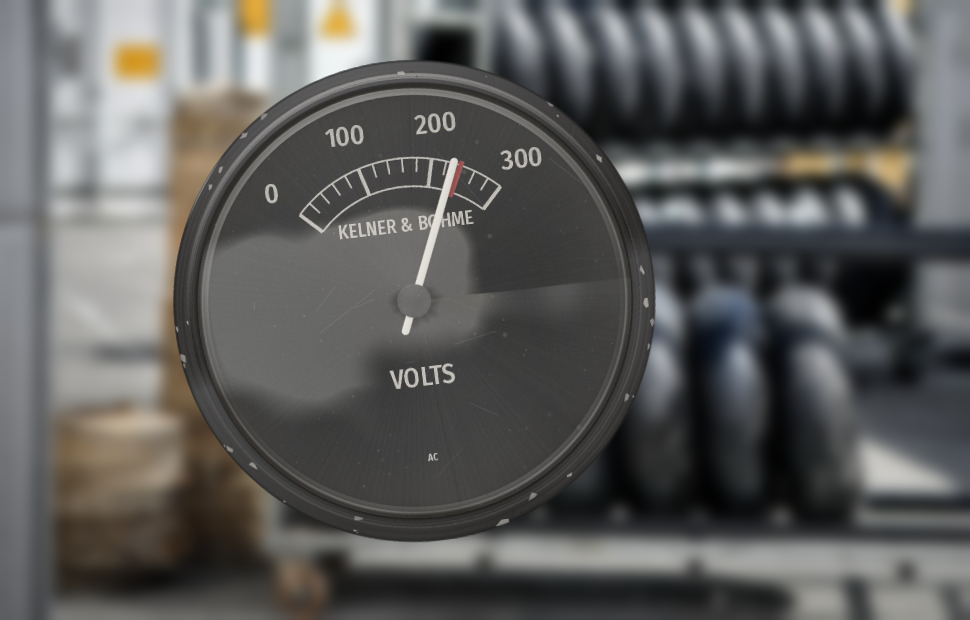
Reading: 230V
